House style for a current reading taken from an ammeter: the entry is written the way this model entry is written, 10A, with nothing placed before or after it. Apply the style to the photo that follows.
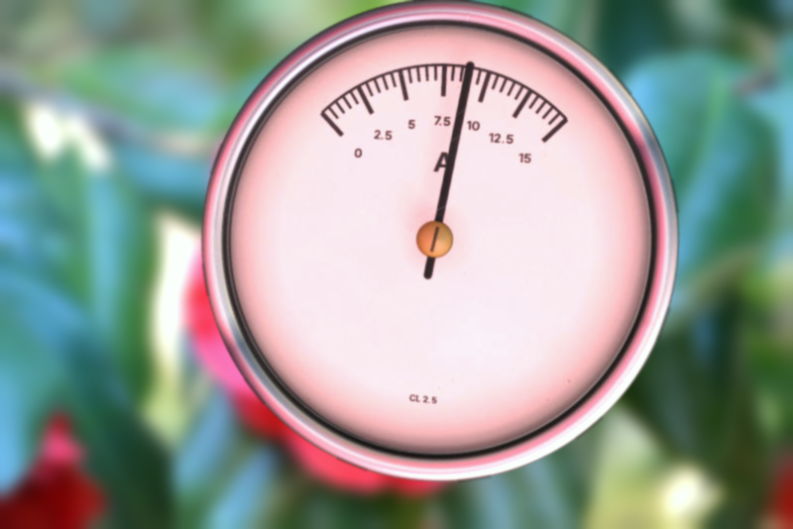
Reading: 9A
